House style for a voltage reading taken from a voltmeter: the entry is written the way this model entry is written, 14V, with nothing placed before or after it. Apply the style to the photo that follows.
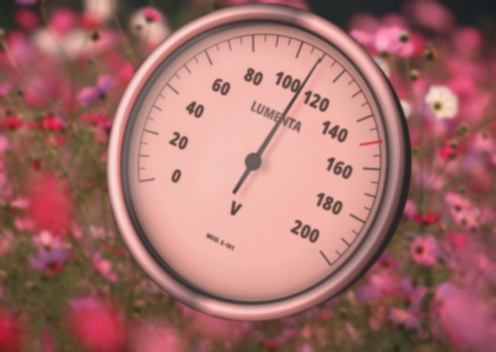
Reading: 110V
